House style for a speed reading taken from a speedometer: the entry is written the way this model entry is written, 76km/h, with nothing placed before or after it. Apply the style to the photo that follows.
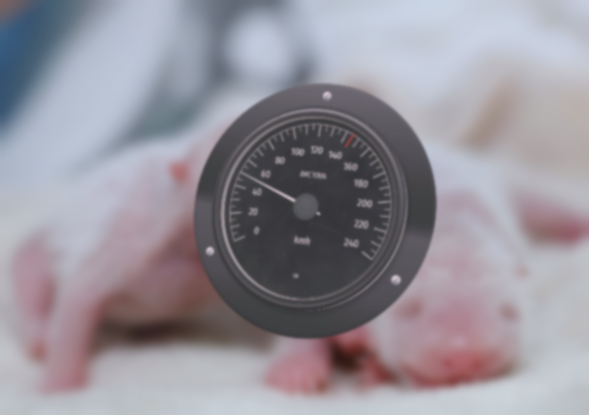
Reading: 50km/h
